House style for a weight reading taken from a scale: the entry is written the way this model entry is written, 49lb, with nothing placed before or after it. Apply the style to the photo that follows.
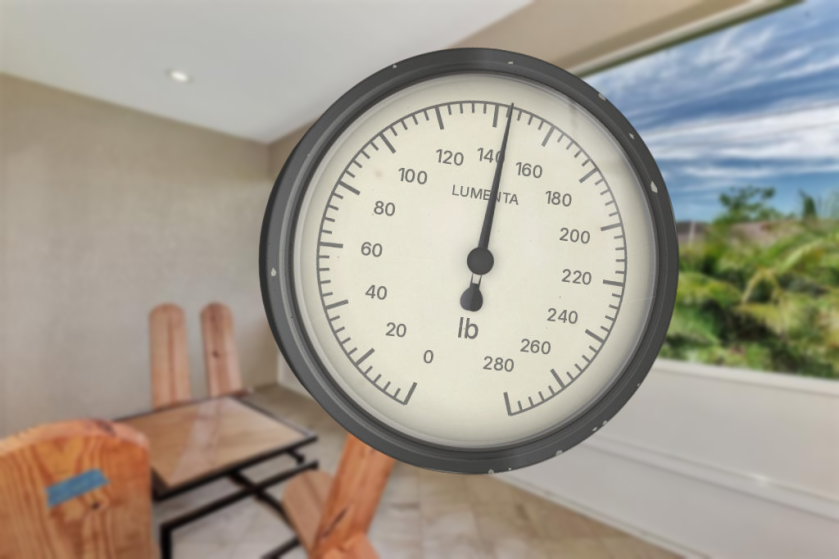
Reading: 144lb
